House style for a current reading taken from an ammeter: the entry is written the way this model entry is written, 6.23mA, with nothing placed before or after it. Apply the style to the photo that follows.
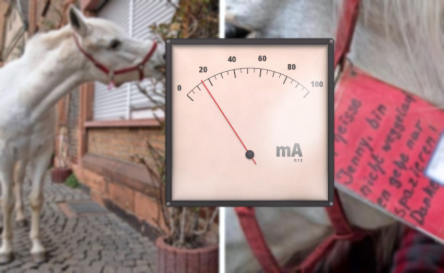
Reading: 15mA
